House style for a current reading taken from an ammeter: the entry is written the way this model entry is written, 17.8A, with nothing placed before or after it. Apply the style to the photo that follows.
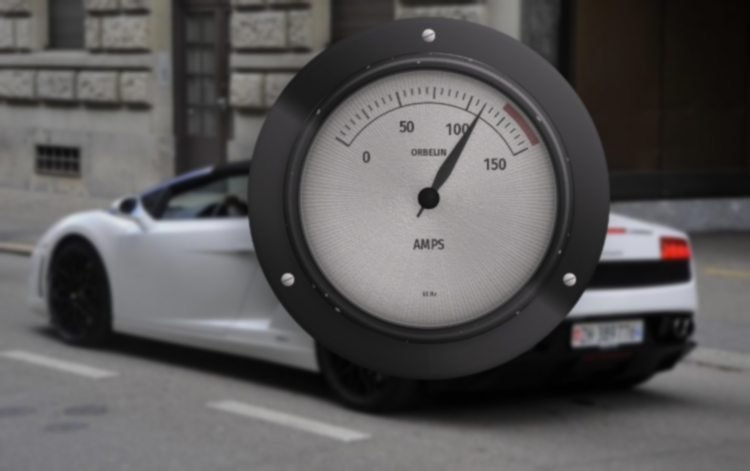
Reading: 110A
